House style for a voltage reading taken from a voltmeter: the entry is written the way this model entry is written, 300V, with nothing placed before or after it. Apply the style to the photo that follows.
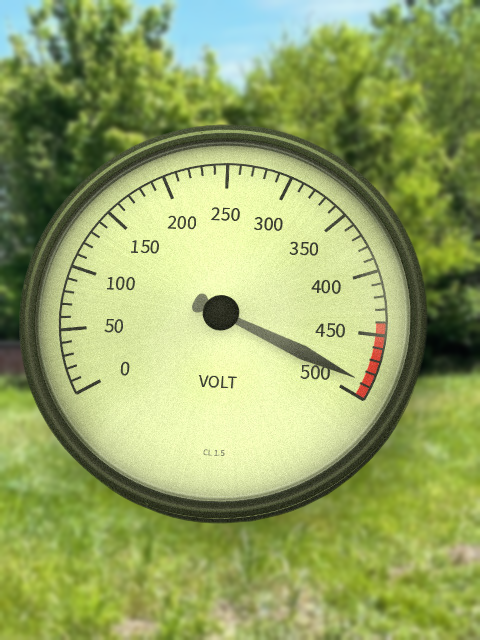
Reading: 490V
